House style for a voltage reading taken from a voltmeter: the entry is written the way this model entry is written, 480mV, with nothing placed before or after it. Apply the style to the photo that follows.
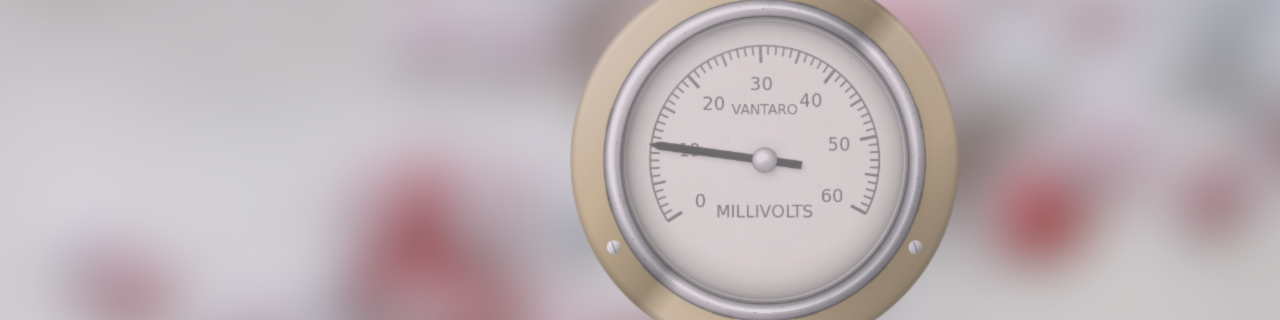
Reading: 10mV
